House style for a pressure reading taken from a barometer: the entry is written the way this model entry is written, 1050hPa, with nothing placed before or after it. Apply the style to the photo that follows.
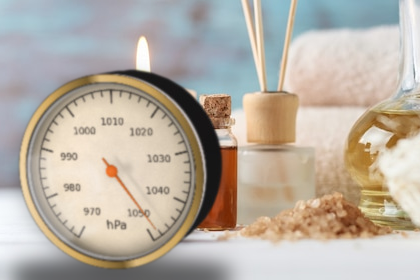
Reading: 1048hPa
